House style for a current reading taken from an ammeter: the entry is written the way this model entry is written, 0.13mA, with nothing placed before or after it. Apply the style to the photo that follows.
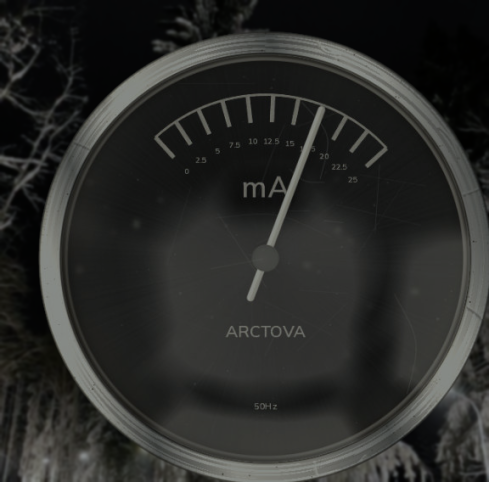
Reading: 17.5mA
